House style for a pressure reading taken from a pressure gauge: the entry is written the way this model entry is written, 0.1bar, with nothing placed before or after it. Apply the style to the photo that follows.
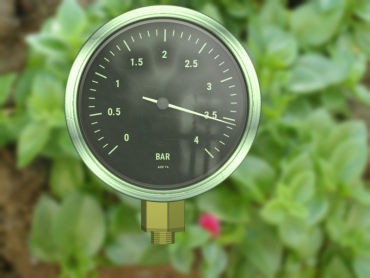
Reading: 3.55bar
